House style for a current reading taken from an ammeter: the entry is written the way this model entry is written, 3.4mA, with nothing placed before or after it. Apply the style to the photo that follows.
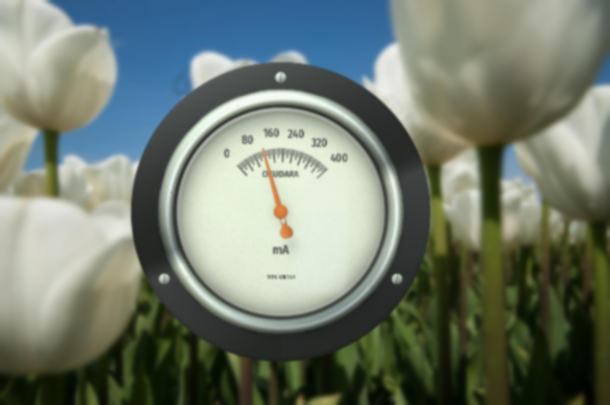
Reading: 120mA
